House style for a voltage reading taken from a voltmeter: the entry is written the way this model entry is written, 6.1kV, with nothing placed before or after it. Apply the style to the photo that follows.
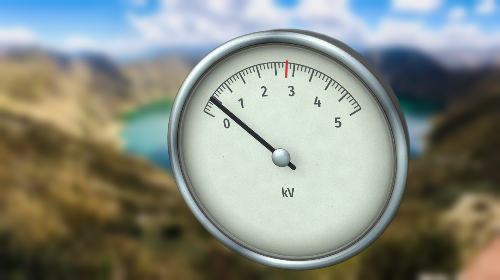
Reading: 0.5kV
